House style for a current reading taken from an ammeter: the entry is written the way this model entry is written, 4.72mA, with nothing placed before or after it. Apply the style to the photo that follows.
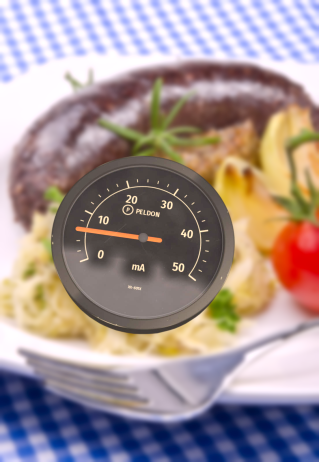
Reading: 6mA
